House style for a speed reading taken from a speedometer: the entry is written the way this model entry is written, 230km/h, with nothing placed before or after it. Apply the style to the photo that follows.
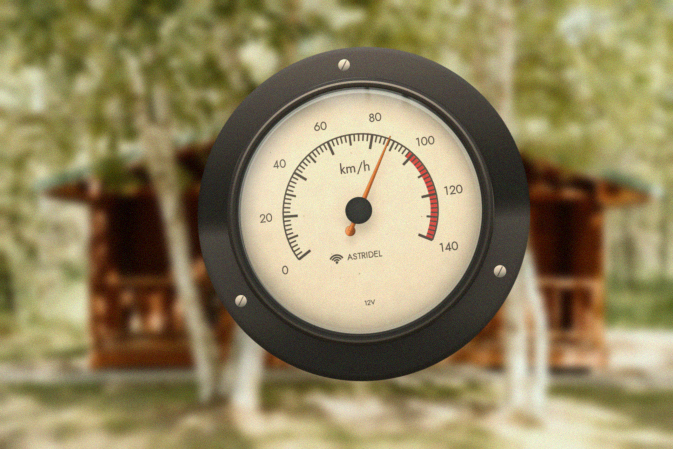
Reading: 88km/h
